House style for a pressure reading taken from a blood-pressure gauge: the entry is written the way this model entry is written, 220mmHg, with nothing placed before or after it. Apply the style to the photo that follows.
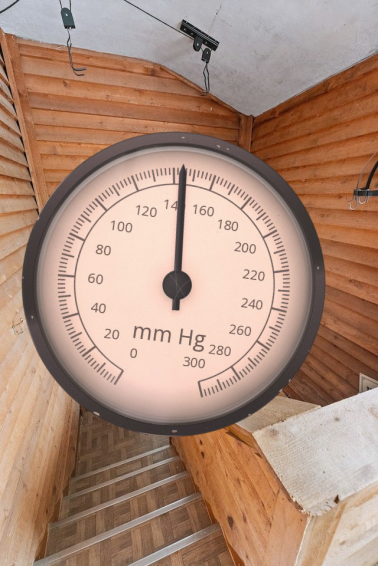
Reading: 144mmHg
